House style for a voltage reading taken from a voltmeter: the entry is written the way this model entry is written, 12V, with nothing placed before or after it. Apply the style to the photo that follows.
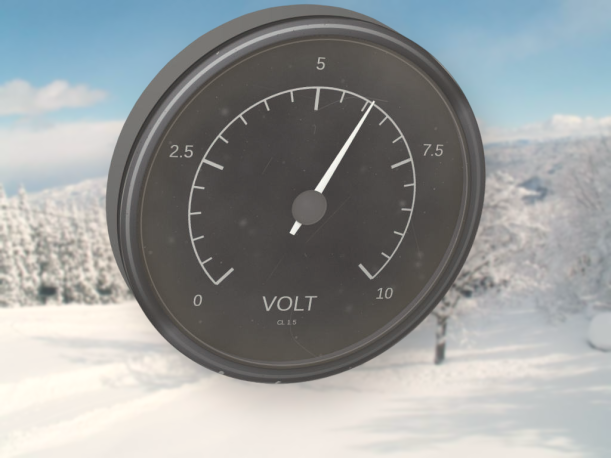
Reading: 6V
